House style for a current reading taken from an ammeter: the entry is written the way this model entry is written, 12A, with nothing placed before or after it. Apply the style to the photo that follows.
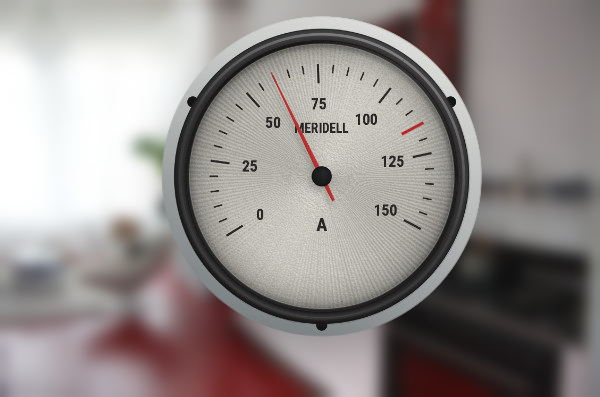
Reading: 60A
